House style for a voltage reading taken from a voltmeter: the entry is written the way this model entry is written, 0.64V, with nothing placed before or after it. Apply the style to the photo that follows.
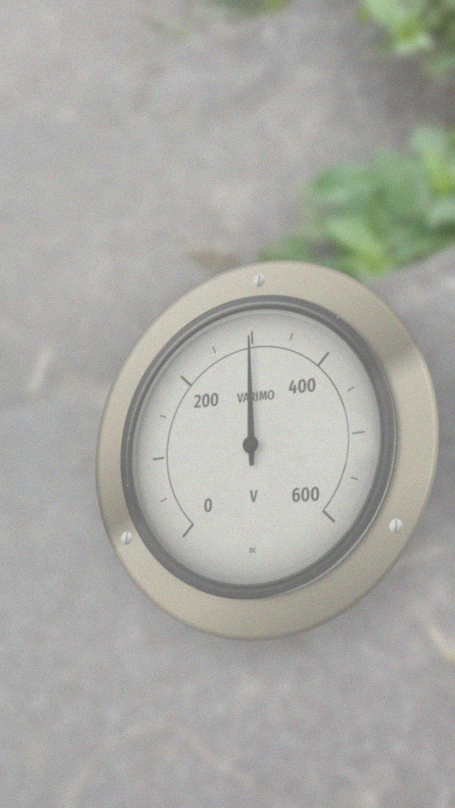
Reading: 300V
